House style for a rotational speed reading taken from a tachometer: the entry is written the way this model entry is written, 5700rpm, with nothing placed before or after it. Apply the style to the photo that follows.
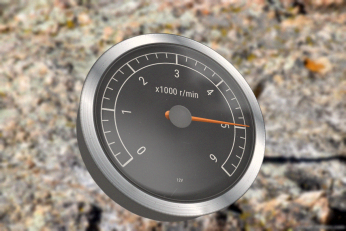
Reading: 5000rpm
